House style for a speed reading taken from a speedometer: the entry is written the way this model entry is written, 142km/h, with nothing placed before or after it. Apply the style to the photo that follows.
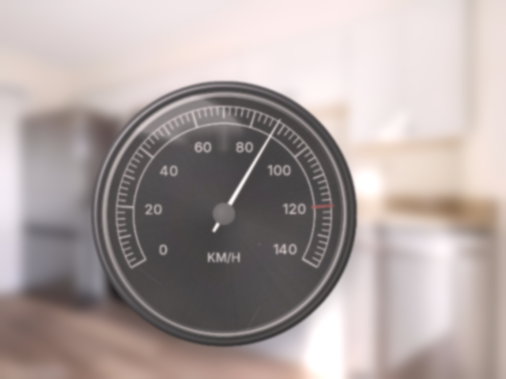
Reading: 88km/h
